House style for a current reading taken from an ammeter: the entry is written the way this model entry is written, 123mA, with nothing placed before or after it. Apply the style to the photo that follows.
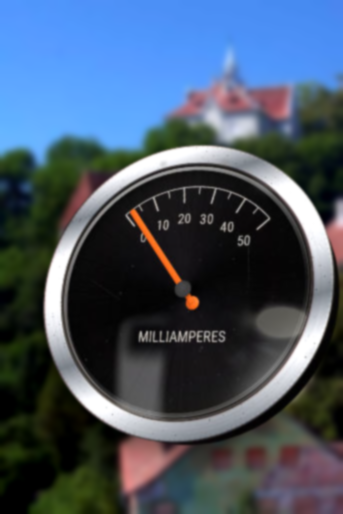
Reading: 2.5mA
